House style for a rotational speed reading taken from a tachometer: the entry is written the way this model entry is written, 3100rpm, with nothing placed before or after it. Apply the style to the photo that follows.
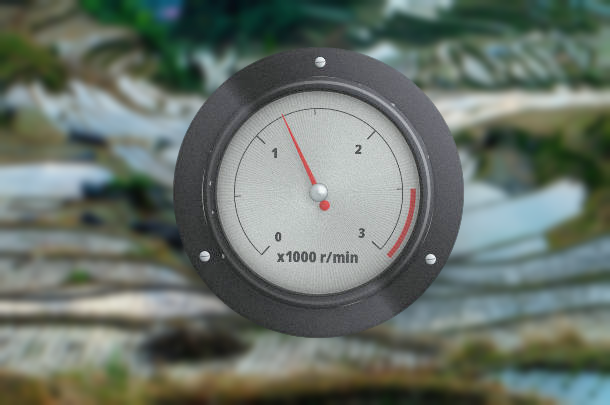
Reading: 1250rpm
